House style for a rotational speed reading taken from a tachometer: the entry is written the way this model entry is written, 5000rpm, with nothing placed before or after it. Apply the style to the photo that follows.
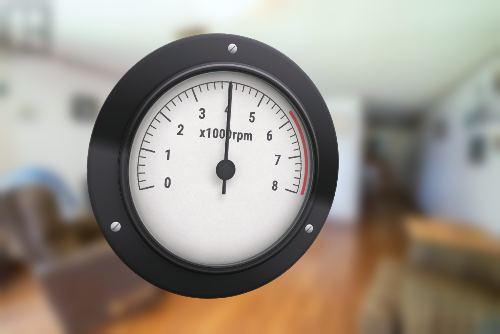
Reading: 4000rpm
